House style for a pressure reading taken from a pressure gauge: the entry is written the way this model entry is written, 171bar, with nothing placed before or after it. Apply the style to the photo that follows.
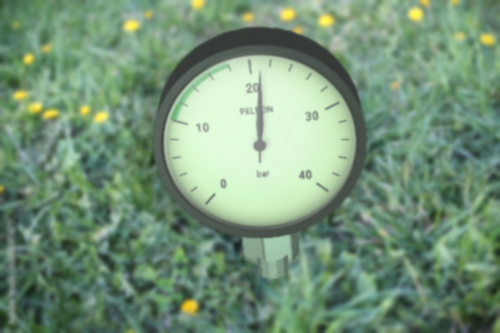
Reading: 21bar
